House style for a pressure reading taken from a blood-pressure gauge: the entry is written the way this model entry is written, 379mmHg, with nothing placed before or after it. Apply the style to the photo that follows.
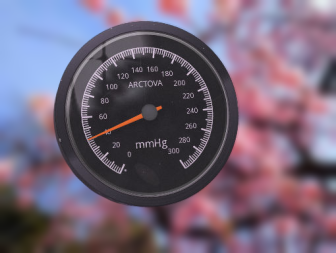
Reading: 40mmHg
